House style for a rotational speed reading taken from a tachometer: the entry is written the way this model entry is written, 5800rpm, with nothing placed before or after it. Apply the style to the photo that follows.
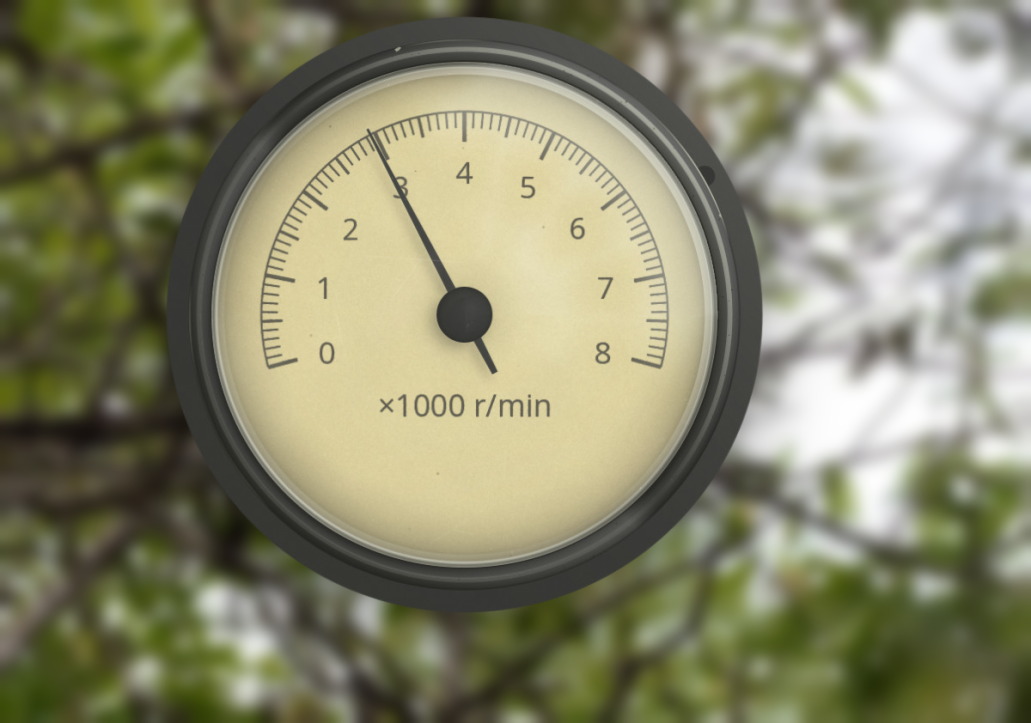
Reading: 2950rpm
